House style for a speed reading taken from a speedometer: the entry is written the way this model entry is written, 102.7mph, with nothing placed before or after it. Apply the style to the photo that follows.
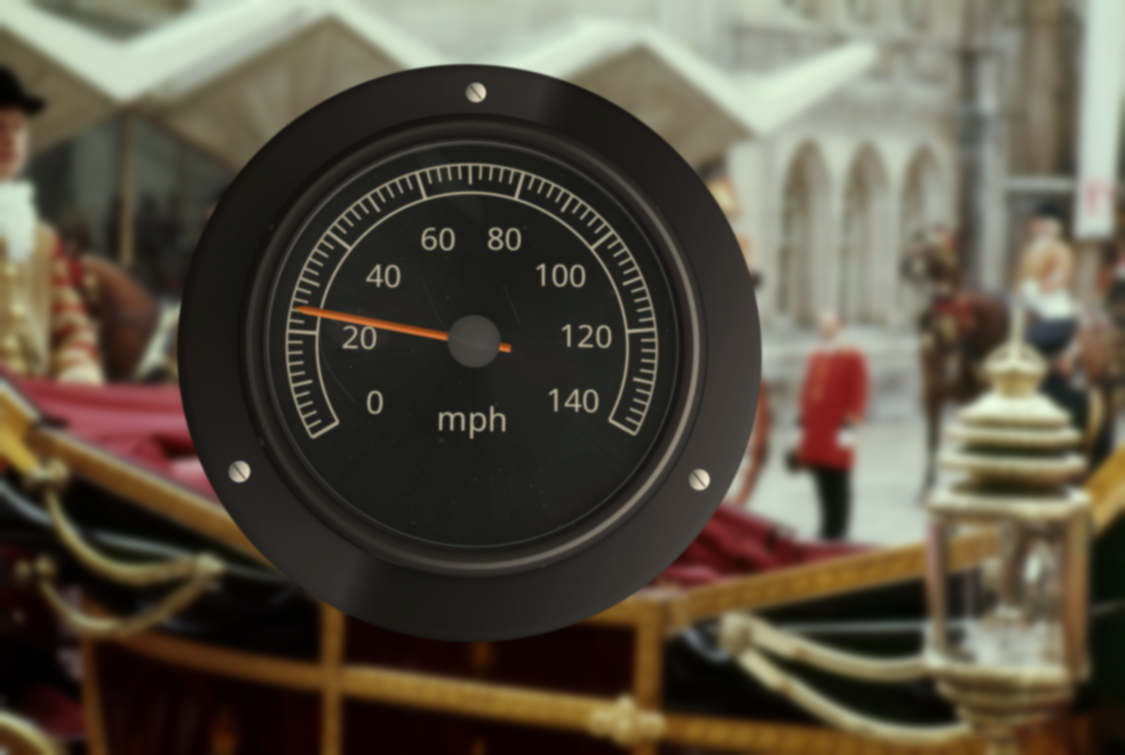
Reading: 24mph
